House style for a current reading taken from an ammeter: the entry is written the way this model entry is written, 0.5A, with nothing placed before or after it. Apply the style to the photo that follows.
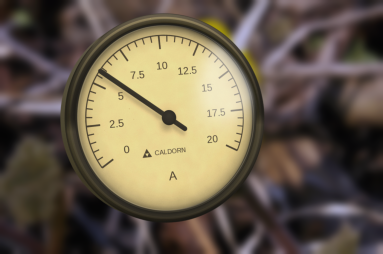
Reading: 5.75A
